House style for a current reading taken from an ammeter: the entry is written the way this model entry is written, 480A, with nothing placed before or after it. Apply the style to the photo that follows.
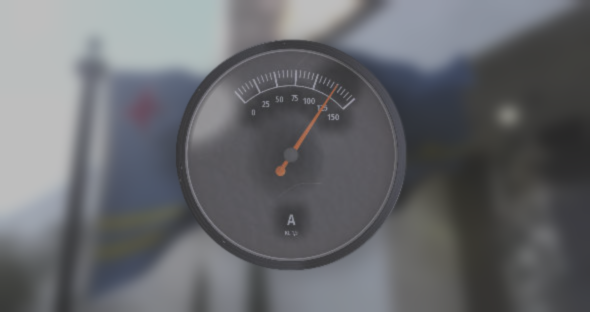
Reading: 125A
